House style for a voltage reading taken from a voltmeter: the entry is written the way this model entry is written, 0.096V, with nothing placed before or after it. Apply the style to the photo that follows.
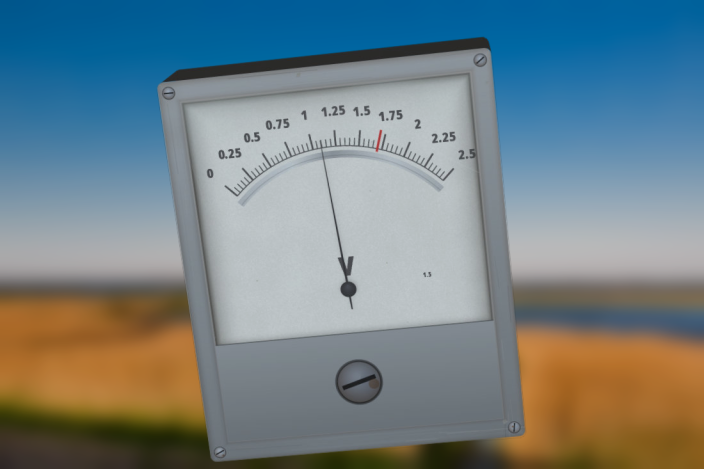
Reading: 1.1V
